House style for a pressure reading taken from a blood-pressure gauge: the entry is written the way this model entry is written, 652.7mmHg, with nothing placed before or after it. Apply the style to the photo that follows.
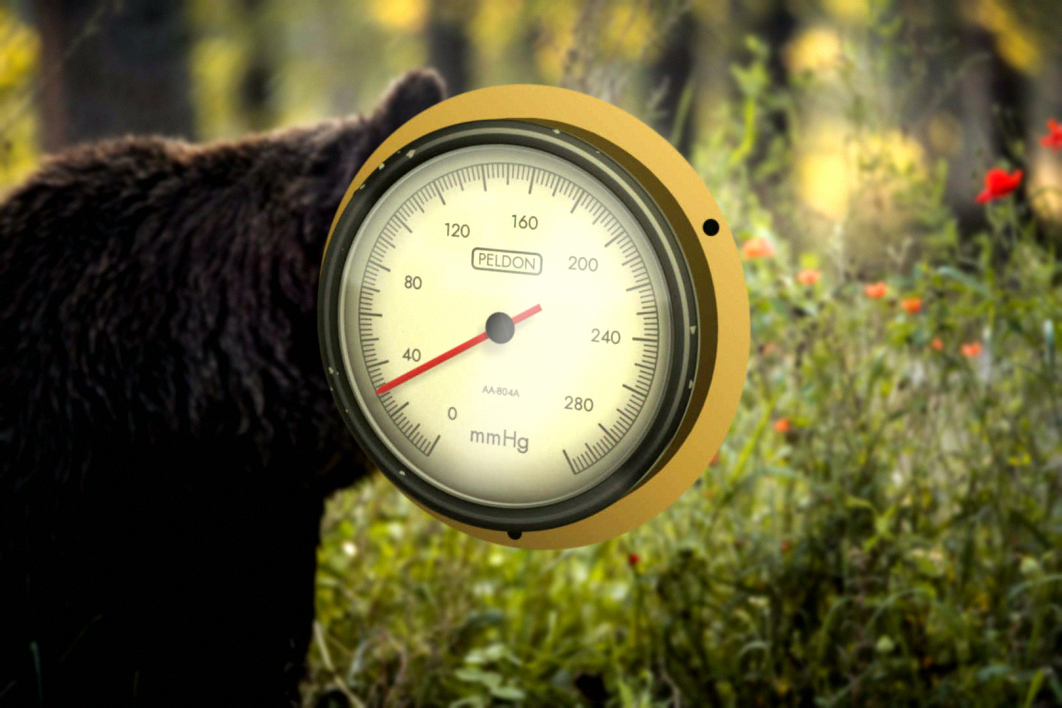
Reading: 30mmHg
